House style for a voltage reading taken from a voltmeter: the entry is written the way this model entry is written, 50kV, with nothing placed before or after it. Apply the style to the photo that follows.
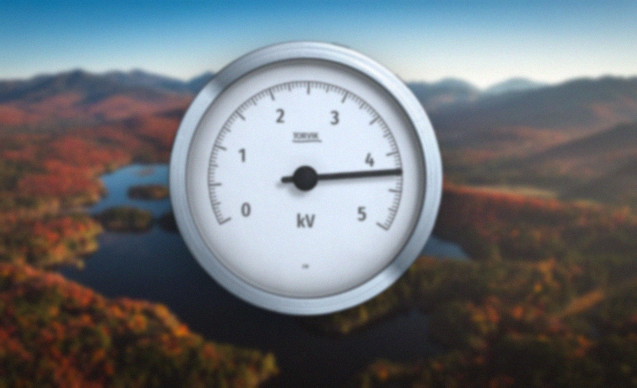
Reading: 4.25kV
